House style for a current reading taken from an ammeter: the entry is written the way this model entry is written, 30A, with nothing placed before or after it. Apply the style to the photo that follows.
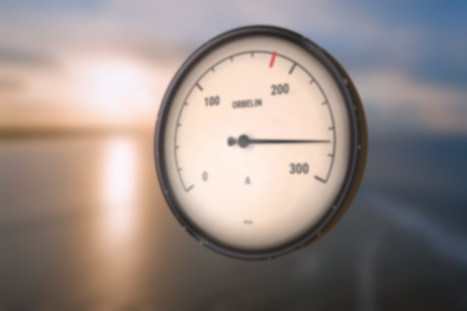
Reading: 270A
